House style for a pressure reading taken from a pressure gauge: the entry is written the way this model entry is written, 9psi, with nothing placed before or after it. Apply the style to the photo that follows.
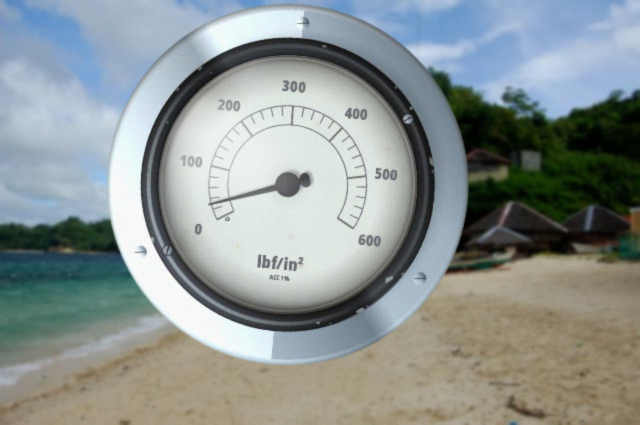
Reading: 30psi
